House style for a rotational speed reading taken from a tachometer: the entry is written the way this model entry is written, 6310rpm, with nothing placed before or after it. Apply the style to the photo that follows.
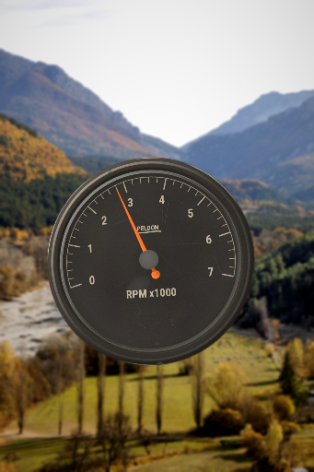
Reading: 2800rpm
